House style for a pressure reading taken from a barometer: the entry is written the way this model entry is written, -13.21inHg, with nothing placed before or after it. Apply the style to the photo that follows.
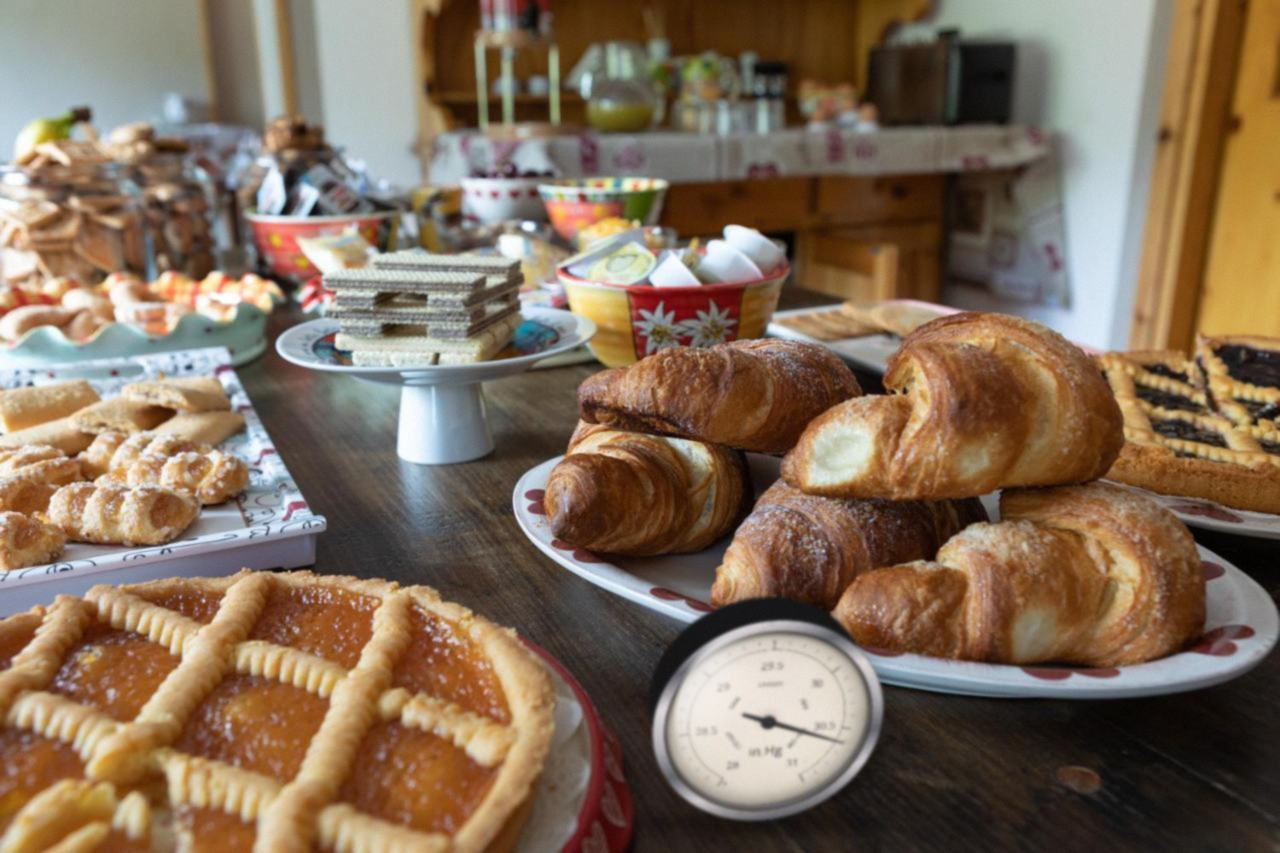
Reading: 30.6inHg
